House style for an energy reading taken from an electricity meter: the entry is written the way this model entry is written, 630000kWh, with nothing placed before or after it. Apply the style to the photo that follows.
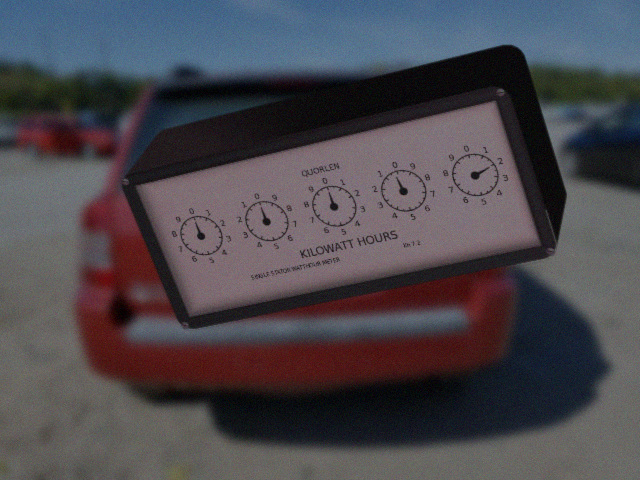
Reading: 2kWh
